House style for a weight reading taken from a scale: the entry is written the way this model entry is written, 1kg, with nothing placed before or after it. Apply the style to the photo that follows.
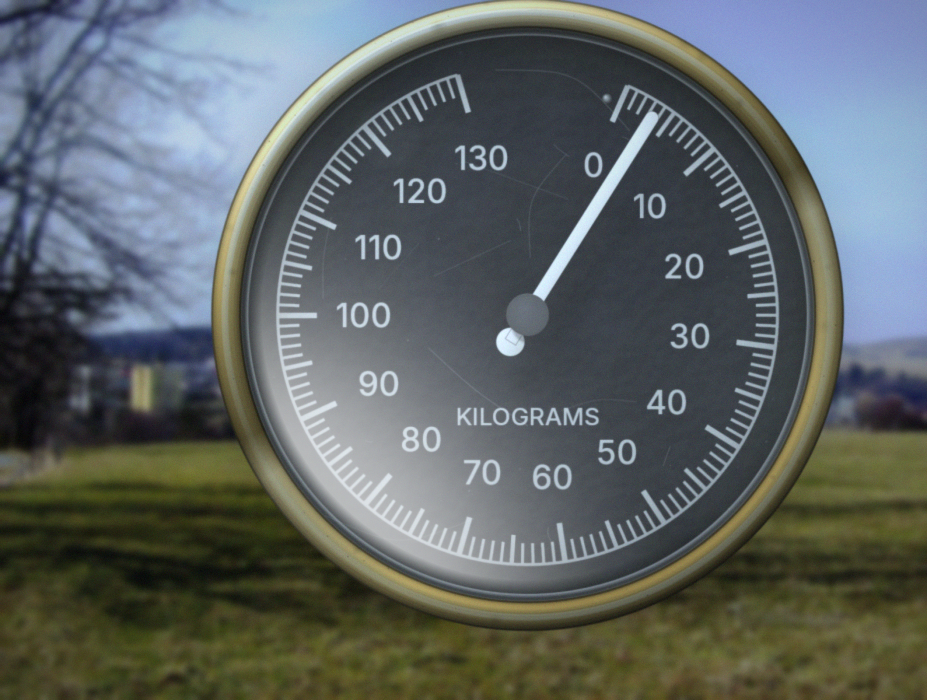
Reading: 3.5kg
